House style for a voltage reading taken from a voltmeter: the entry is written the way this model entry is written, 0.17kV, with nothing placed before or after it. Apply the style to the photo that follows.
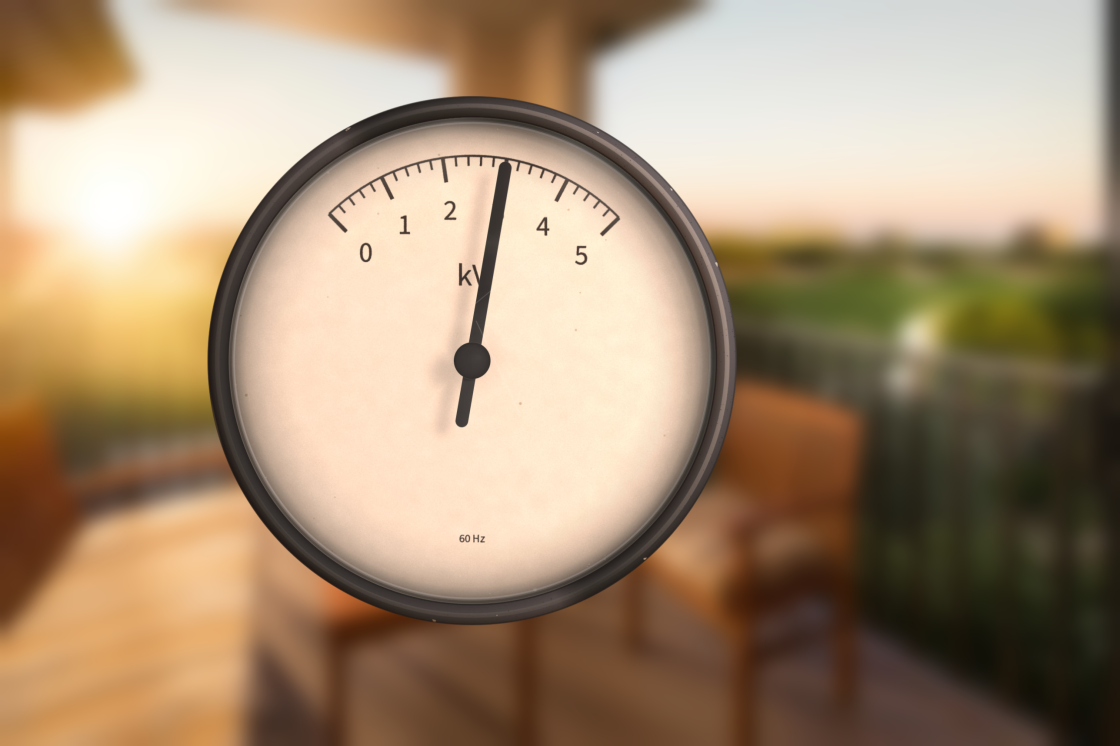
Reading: 3kV
